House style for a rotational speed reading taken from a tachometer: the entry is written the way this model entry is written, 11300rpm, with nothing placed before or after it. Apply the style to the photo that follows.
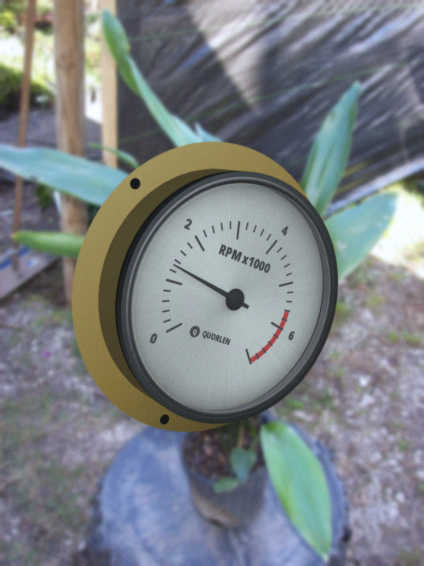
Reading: 1300rpm
